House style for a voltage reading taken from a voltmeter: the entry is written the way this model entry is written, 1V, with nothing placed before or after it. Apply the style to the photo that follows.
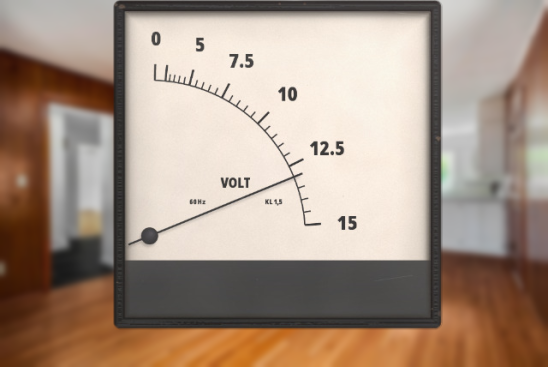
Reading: 13V
